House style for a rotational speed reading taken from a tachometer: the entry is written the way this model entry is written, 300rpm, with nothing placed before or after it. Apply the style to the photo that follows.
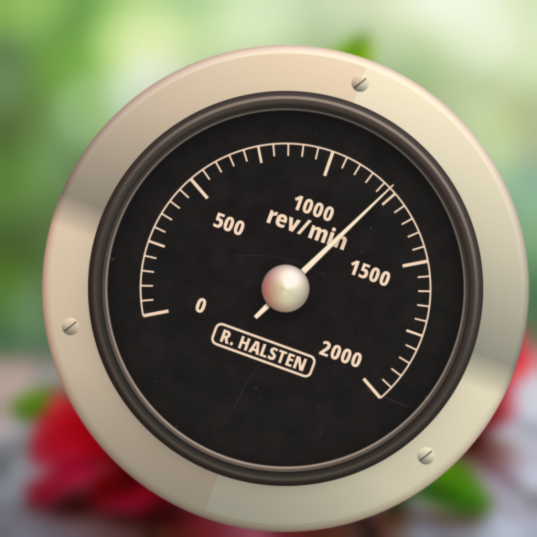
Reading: 1225rpm
